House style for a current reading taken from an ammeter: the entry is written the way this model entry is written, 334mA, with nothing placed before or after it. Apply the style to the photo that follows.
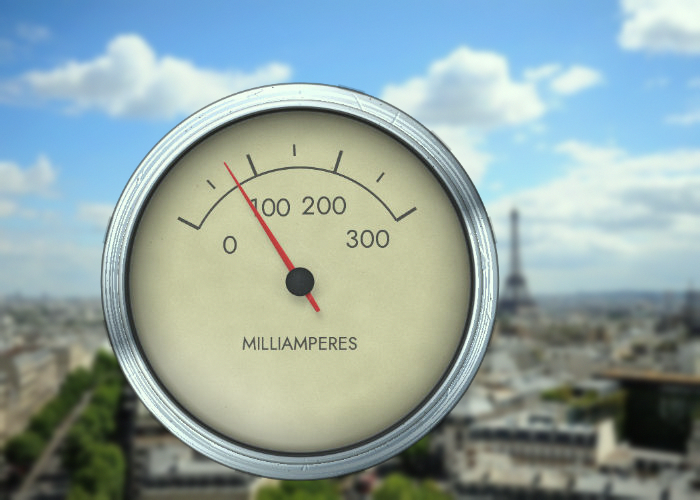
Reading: 75mA
